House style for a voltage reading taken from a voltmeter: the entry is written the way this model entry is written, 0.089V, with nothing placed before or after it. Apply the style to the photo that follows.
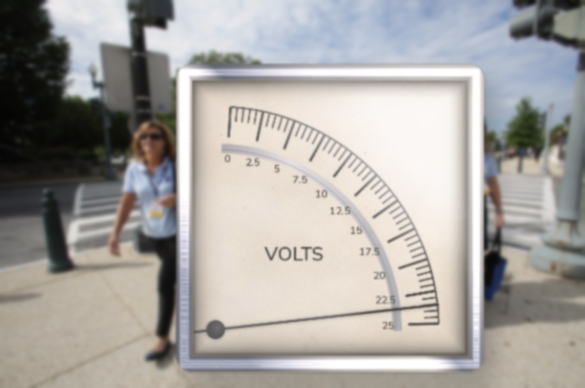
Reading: 23.5V
